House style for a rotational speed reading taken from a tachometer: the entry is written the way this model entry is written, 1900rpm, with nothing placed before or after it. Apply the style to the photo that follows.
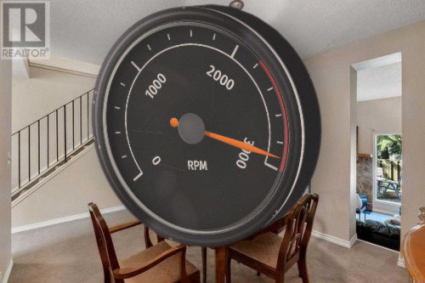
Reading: 2900rpm
